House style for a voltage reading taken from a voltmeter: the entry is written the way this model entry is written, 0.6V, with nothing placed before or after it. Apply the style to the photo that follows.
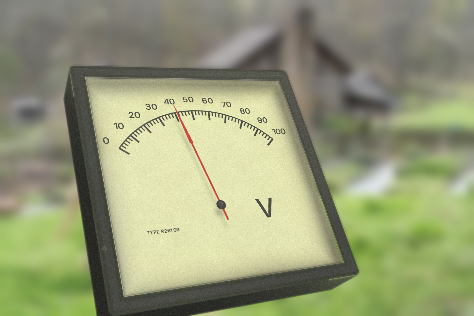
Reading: 40V
